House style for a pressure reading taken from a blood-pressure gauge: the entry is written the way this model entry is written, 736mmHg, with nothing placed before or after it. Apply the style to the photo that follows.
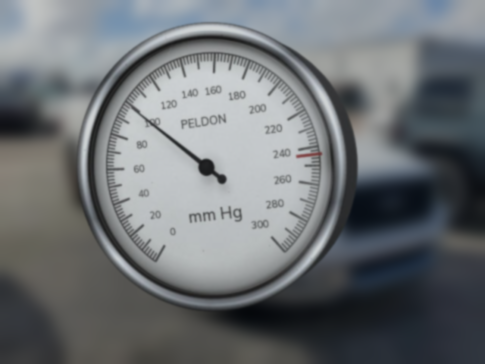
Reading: 100mmHg
